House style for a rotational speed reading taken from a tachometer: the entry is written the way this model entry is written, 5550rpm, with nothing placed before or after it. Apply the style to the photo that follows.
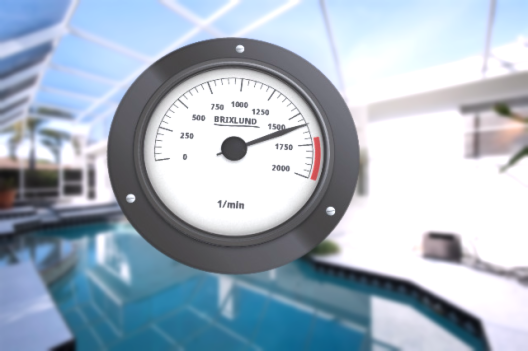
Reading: 1600rpm
